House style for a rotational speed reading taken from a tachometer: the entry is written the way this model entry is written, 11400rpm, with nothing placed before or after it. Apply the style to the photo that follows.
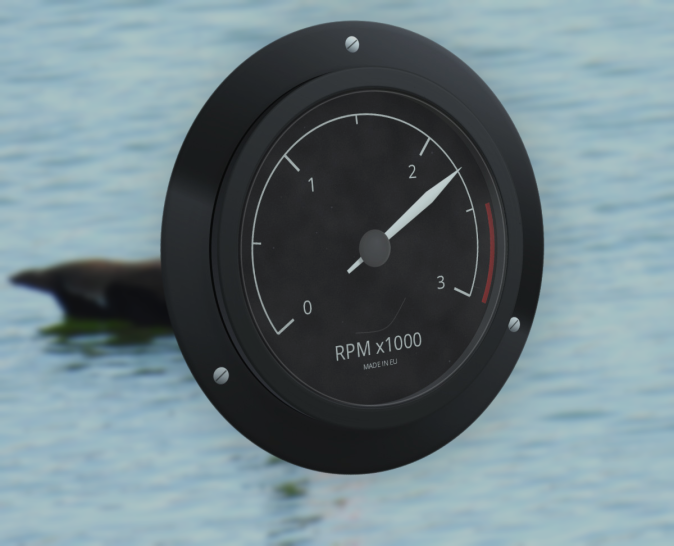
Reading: 2250rpm
